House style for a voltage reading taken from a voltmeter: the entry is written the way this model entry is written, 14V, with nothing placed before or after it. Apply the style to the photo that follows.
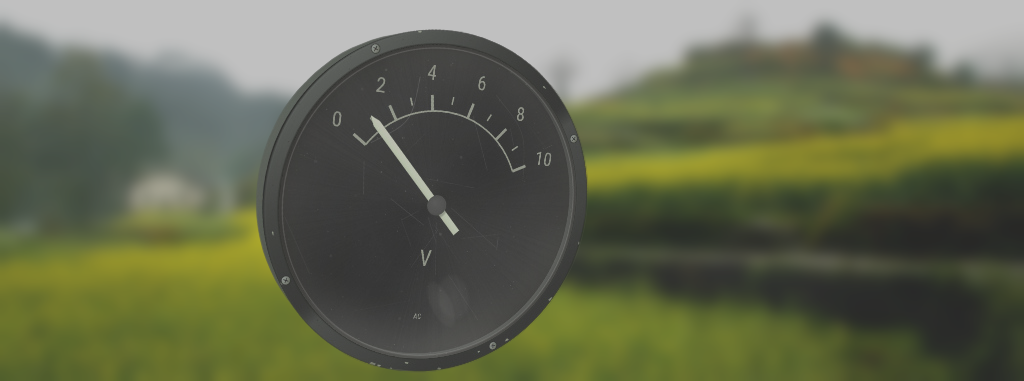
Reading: 1V
